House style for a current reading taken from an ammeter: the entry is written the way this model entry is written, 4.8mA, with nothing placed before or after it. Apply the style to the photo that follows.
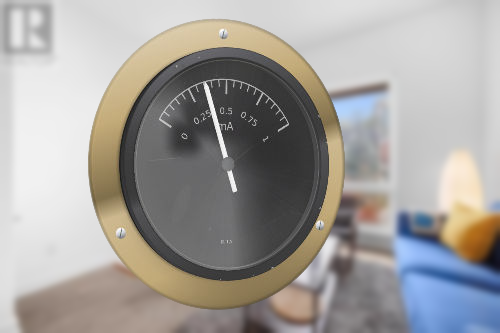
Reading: 0.35mA
